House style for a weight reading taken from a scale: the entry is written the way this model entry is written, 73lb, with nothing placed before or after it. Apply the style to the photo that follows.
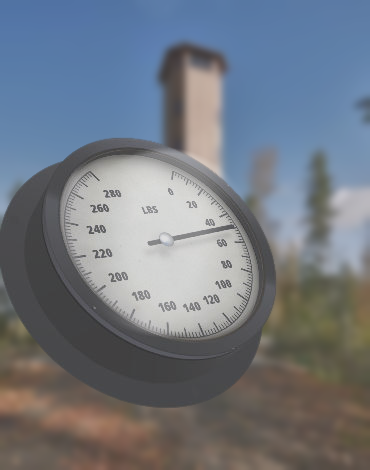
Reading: 50lb
